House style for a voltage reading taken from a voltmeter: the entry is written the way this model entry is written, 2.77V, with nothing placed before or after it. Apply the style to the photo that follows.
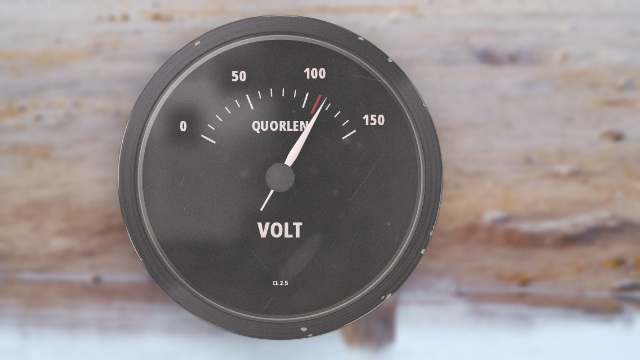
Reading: 115V
